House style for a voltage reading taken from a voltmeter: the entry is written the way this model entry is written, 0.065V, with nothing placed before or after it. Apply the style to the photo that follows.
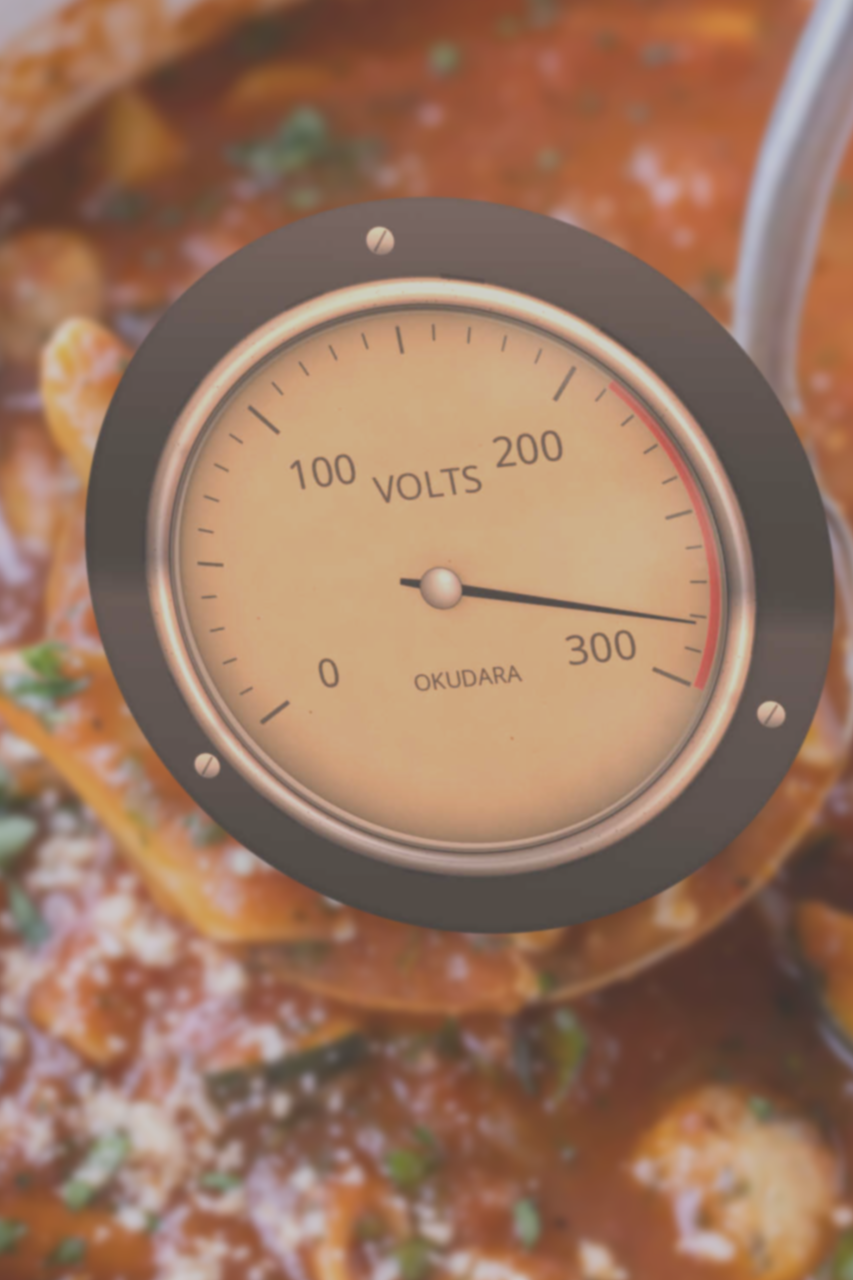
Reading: 280V
